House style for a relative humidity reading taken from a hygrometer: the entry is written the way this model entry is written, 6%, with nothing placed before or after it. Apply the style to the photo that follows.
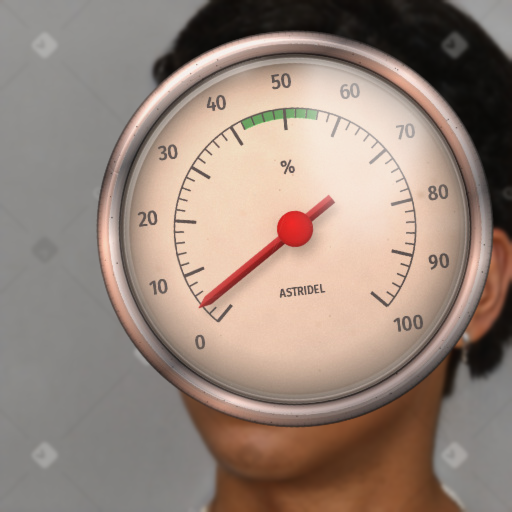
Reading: 4%
